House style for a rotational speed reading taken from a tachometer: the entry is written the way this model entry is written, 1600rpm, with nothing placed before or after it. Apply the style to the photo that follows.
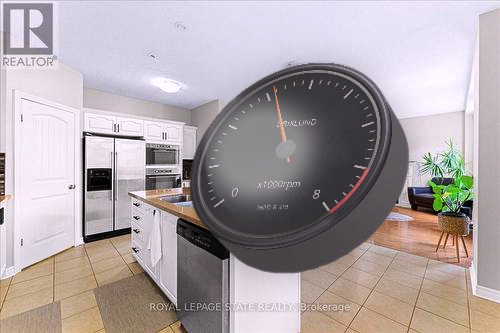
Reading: 3200rpm
